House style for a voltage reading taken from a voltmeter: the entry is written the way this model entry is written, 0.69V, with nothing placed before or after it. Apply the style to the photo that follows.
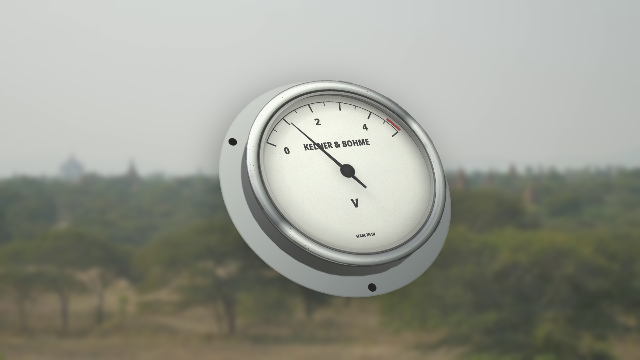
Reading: 1V
